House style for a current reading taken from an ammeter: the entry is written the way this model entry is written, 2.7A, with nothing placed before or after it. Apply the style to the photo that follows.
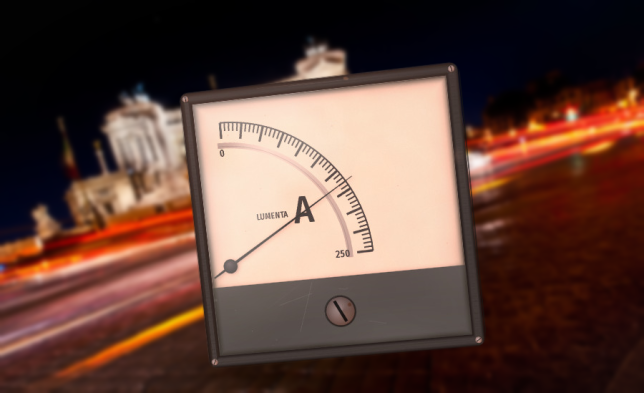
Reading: 165A
